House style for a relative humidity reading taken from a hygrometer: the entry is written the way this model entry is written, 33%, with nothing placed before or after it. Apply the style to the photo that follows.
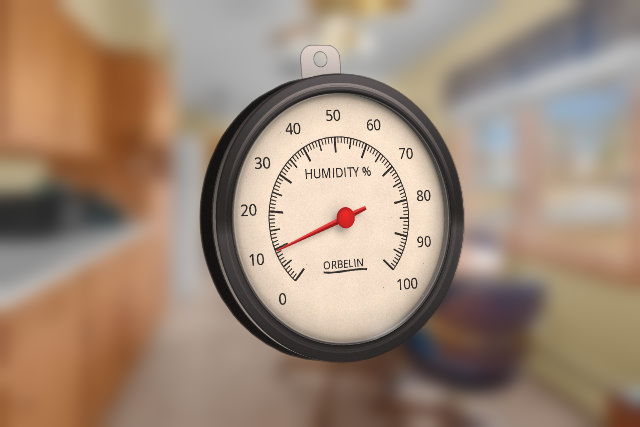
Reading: 10%
